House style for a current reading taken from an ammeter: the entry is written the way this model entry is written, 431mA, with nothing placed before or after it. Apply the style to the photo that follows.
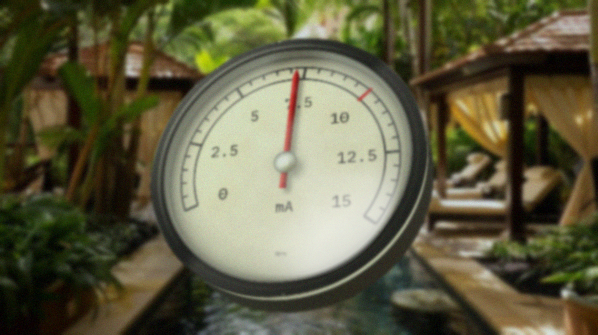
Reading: 7.25mA
